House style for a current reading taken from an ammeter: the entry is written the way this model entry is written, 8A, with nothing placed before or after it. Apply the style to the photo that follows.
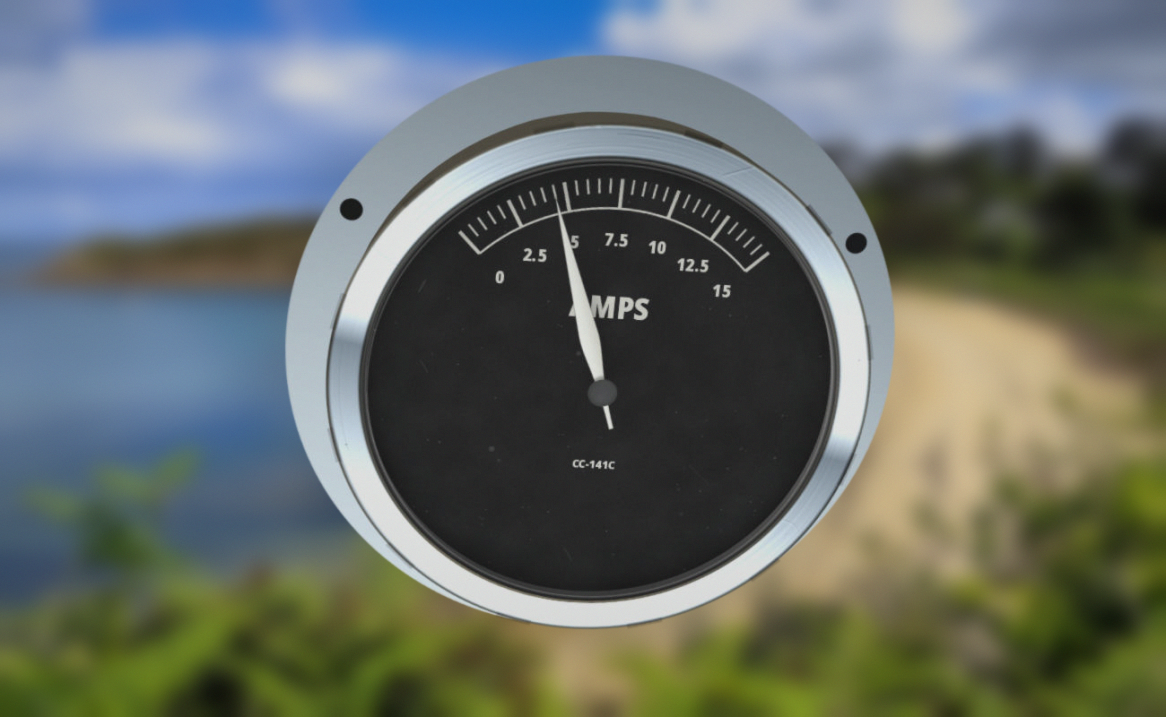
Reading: 4.5A
